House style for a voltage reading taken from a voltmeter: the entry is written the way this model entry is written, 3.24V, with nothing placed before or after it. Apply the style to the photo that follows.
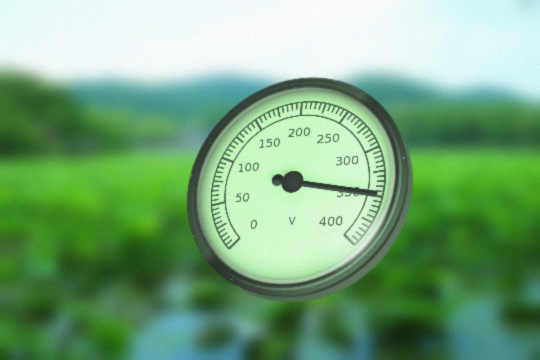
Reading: 350V
